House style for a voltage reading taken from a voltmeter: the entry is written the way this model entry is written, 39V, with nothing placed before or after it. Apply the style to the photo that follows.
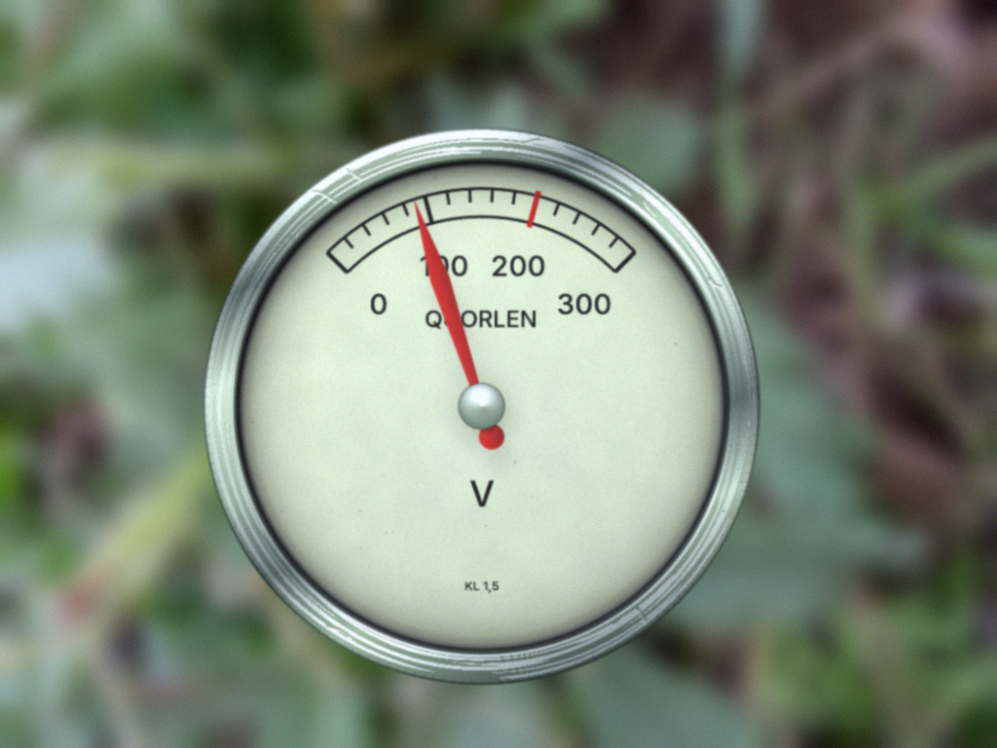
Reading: 90V
